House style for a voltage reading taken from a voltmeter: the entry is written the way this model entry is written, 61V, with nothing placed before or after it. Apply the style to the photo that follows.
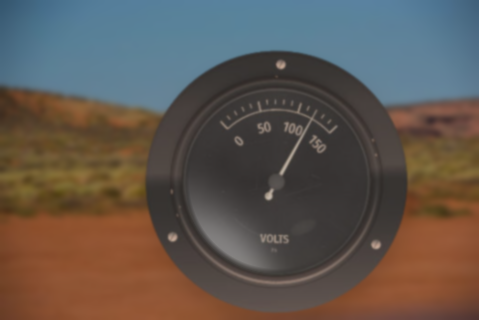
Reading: 120V
